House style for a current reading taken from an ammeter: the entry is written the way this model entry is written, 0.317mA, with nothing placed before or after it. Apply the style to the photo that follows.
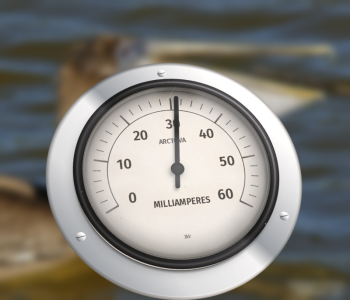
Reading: 31mA
